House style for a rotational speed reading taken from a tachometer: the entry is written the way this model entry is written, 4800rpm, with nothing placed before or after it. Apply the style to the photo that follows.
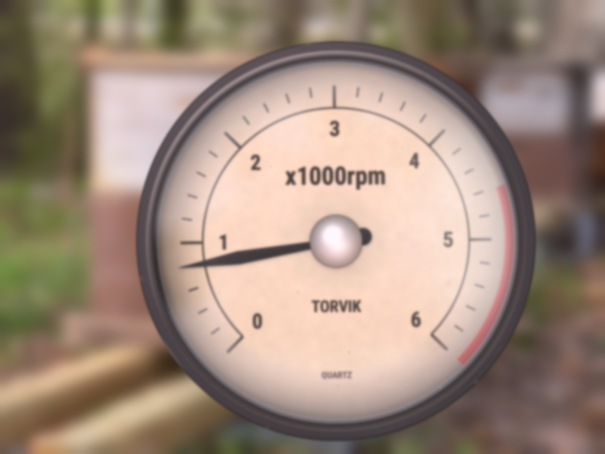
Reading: 800rpm
